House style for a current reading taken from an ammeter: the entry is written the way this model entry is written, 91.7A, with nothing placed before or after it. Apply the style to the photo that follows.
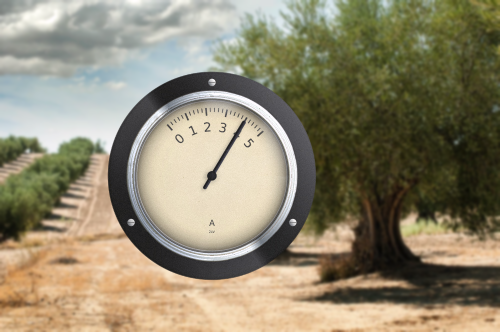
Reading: 4A
